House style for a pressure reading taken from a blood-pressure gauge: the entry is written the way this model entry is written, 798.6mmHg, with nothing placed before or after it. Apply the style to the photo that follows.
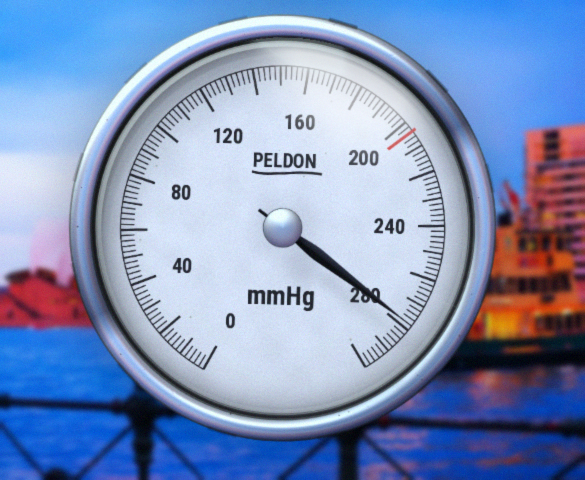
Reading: 278mmHg
